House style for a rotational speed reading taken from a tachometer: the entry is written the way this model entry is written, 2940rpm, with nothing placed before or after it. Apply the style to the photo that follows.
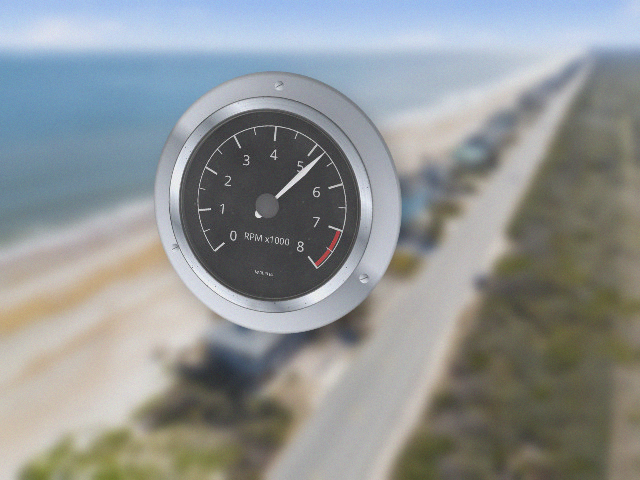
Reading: 5250rpm
